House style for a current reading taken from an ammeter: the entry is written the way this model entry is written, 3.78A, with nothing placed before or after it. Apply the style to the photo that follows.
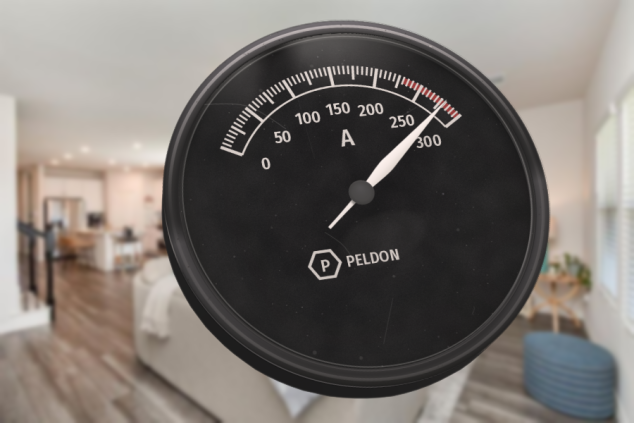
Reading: 280A
